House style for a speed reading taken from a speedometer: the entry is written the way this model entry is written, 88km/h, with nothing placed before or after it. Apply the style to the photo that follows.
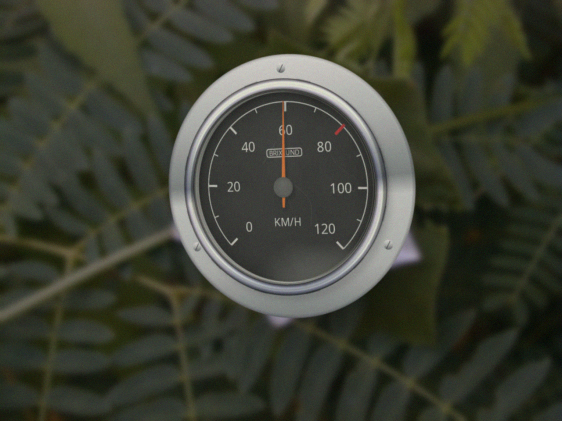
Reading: 60km/h
